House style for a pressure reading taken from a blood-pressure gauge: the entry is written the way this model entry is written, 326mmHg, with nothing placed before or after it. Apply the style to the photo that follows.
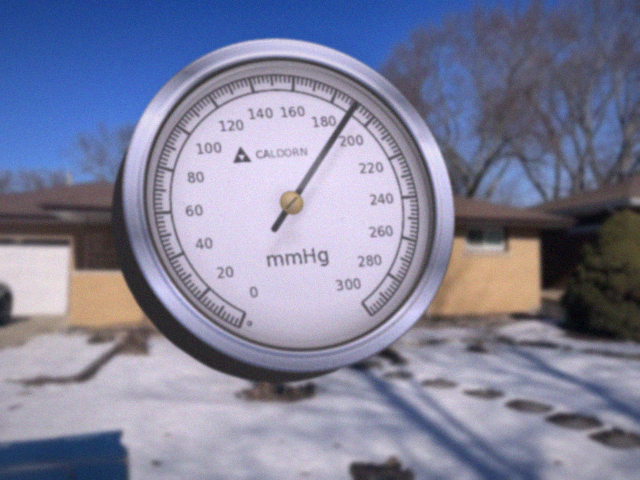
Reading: 190mmHg
